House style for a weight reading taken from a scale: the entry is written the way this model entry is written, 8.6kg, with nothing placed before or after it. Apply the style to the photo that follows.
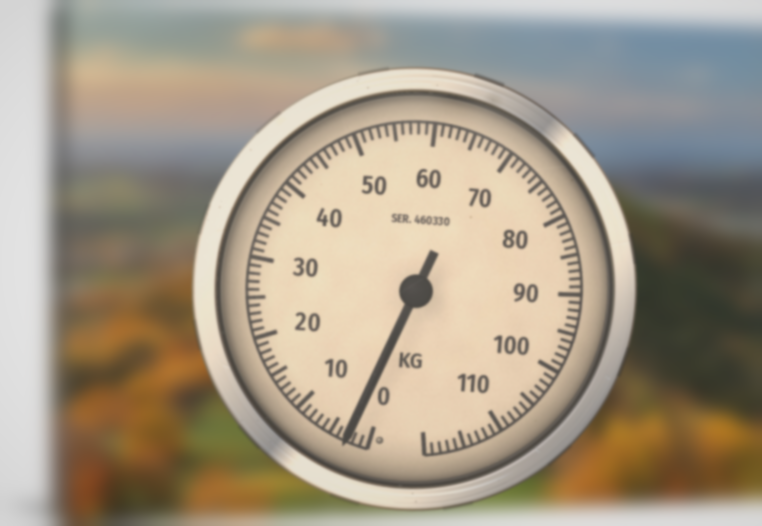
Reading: 3kg
